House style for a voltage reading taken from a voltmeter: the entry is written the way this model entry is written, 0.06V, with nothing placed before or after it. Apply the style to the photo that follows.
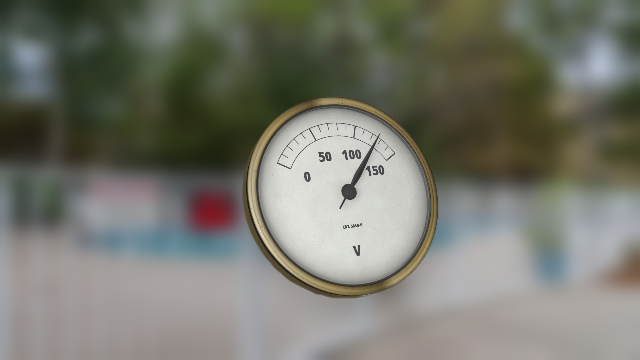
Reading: 125V
